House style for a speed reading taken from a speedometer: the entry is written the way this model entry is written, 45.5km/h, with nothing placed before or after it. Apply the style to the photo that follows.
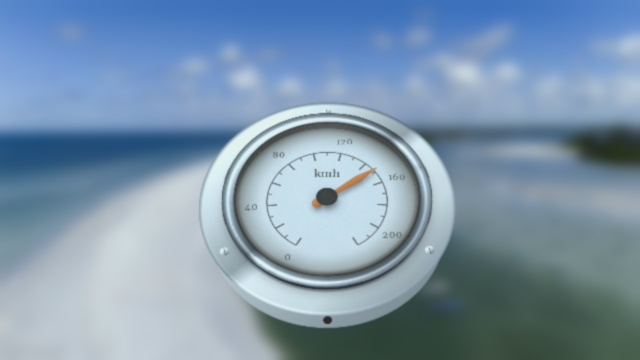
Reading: 150km/h
